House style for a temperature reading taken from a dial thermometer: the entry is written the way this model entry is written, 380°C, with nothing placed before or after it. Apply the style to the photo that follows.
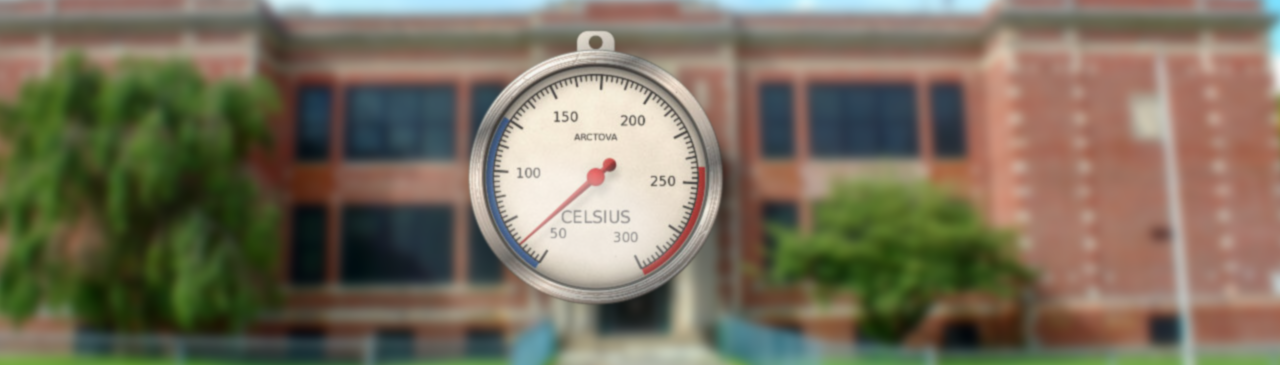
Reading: 62.5°C
